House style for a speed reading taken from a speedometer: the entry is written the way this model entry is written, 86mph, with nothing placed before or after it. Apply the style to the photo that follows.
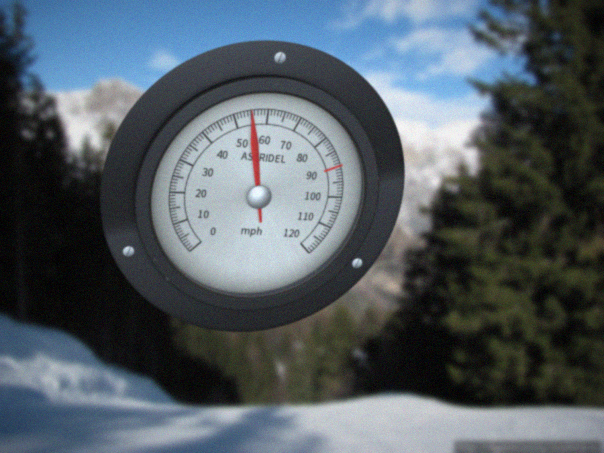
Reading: 55mph
